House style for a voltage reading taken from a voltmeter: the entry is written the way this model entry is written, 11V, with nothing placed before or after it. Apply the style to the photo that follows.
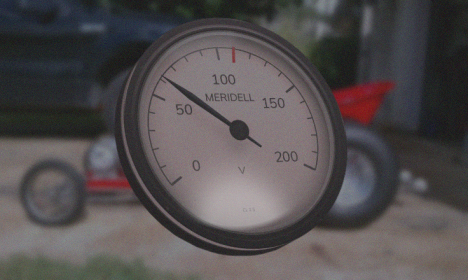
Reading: 60V
